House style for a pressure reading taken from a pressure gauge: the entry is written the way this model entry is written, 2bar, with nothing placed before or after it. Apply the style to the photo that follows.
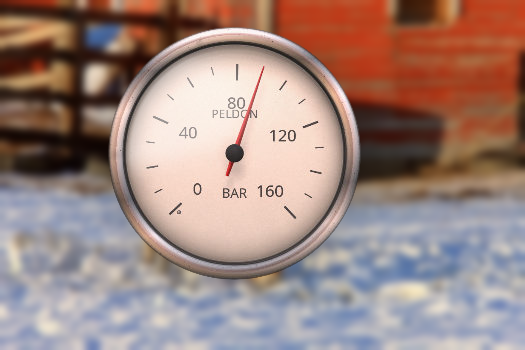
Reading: 90bar
